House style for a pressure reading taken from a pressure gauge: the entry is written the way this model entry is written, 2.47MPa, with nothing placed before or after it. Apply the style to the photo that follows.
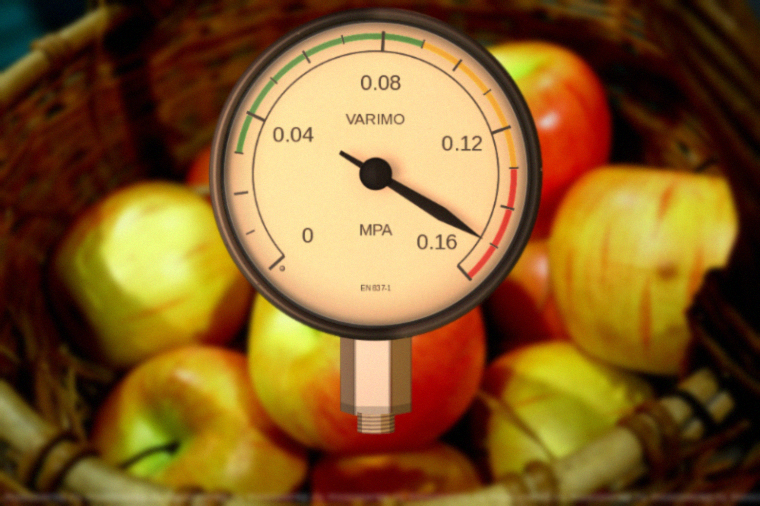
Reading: 0.15MPa
